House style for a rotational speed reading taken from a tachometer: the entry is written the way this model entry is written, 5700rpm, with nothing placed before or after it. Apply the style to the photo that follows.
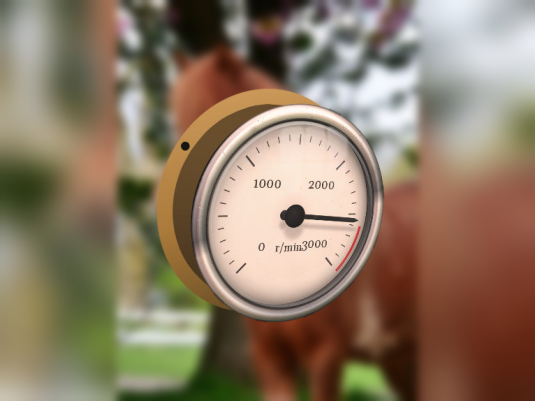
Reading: 2550rpm
